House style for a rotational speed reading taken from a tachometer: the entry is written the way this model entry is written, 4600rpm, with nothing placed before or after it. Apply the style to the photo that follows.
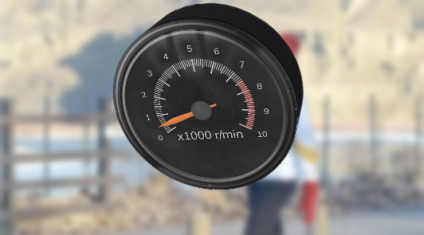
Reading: 500rpm
